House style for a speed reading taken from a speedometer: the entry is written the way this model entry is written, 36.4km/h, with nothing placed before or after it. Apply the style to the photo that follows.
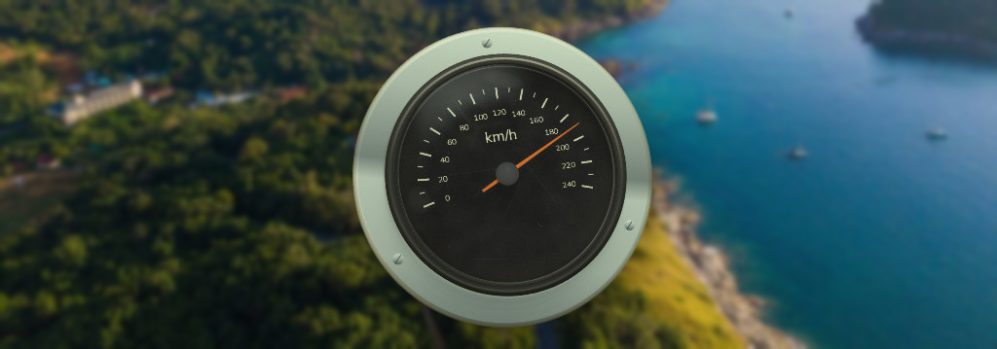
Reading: 190km/h
